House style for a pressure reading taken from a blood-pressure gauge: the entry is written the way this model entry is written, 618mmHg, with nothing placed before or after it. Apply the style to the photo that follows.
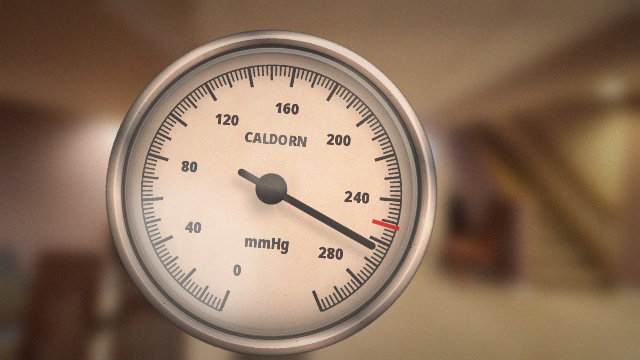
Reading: 264mmHg
